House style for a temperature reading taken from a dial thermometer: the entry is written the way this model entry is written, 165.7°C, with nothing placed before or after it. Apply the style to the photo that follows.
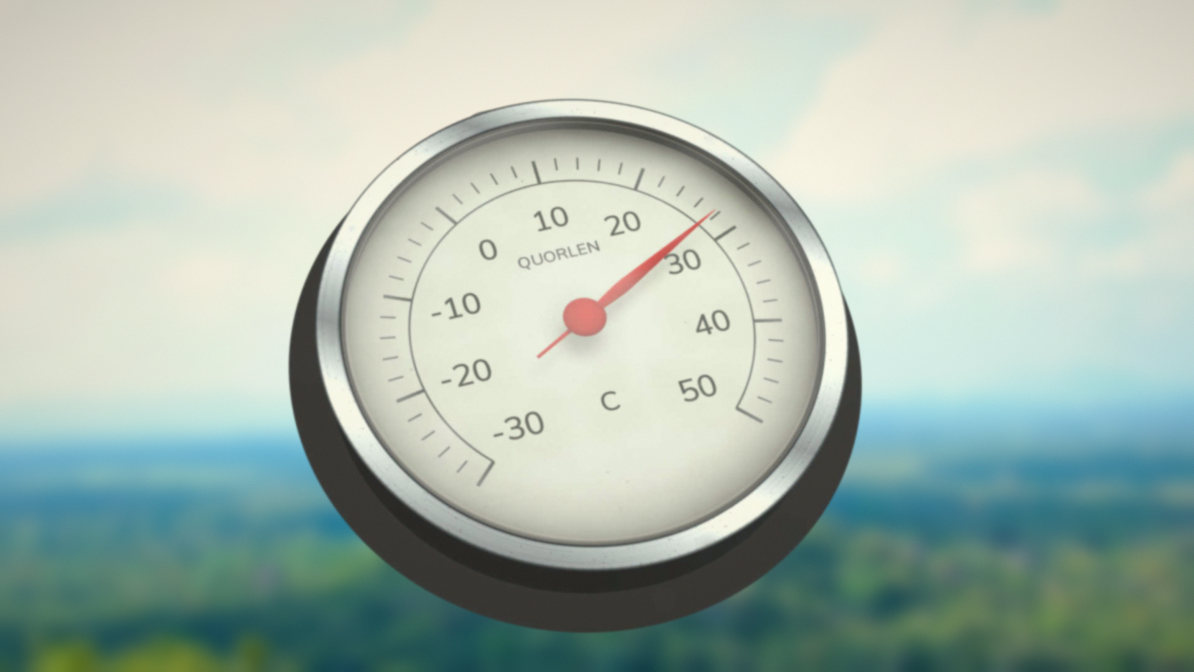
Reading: 28°C
